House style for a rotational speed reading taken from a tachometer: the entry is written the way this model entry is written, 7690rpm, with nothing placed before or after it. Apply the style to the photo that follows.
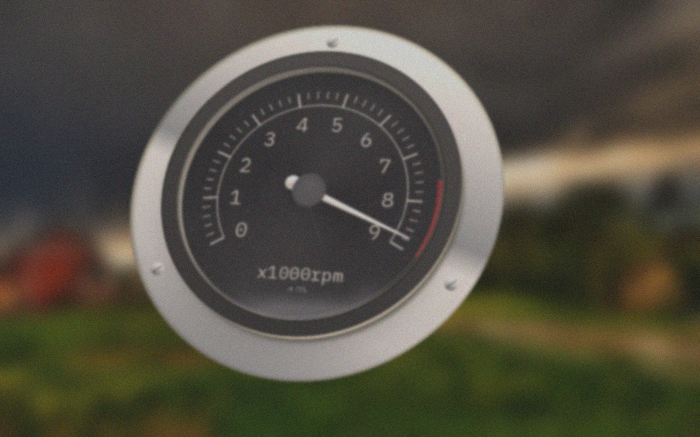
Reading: 8800rpm
